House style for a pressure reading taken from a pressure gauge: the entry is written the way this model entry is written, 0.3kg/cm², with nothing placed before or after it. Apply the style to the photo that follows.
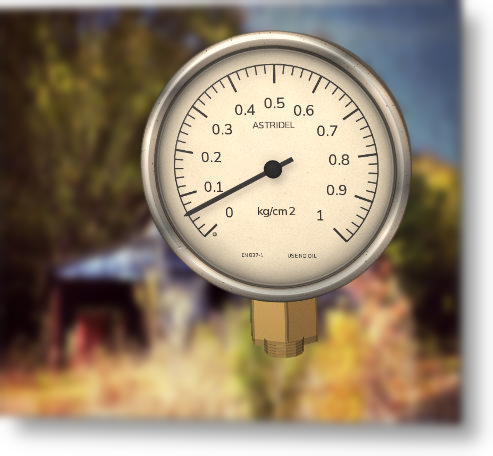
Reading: 0.06kg/cm²
